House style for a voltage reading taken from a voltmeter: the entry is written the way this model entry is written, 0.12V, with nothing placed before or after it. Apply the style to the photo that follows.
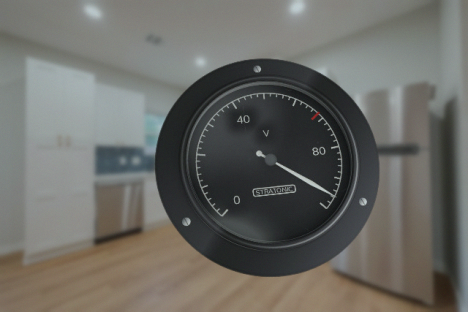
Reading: 96V
